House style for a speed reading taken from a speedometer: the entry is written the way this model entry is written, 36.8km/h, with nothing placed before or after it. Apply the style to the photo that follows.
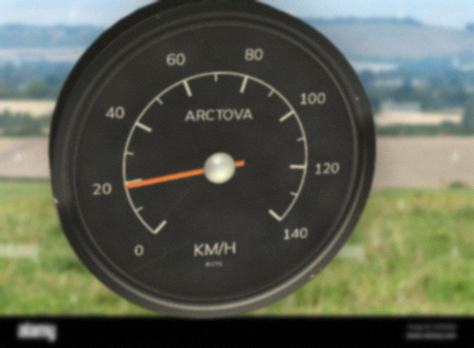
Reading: 20km/h
